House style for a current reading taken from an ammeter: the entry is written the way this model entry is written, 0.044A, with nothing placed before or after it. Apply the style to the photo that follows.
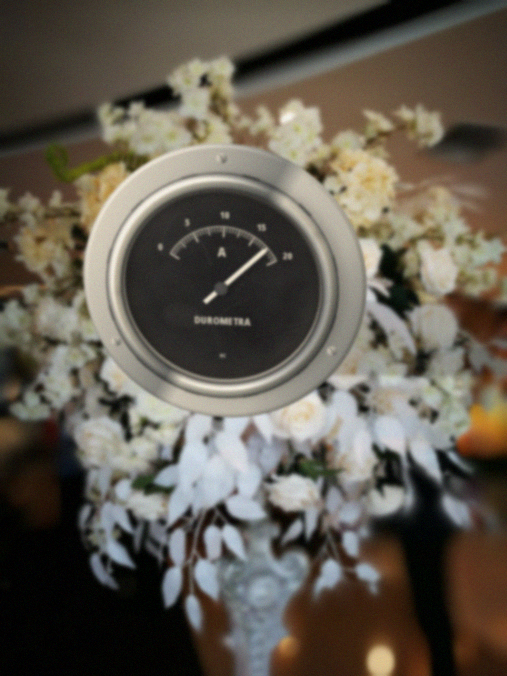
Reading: 17.5A
